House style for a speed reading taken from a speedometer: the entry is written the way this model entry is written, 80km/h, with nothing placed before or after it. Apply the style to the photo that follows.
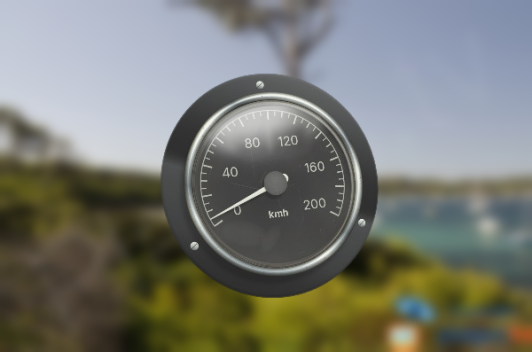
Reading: 5km/h
